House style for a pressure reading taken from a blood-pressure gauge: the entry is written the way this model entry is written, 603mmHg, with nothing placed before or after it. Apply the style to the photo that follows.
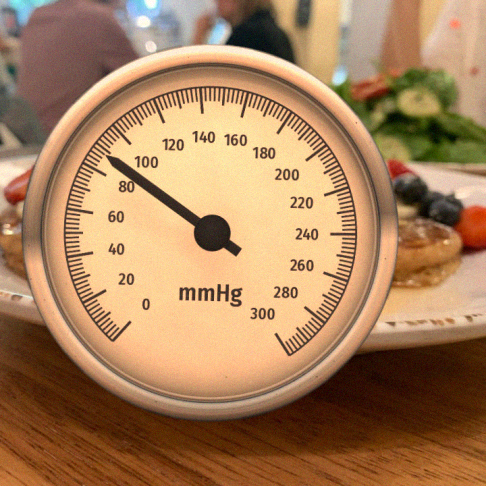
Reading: 88mmHg
